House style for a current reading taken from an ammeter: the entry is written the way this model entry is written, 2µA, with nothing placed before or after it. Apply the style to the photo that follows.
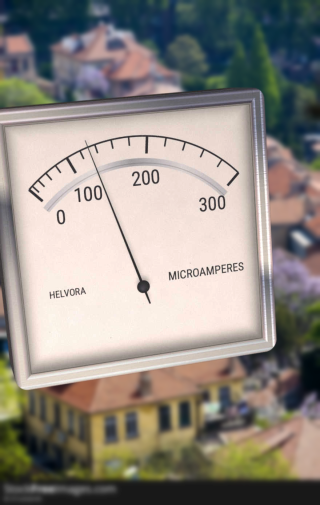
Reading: 130µA
